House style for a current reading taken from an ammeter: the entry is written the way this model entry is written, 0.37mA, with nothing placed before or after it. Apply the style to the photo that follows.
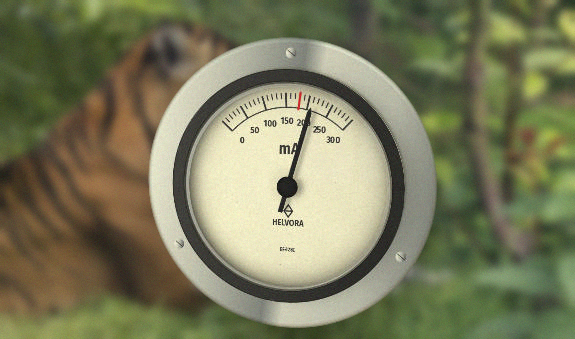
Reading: 210mA
